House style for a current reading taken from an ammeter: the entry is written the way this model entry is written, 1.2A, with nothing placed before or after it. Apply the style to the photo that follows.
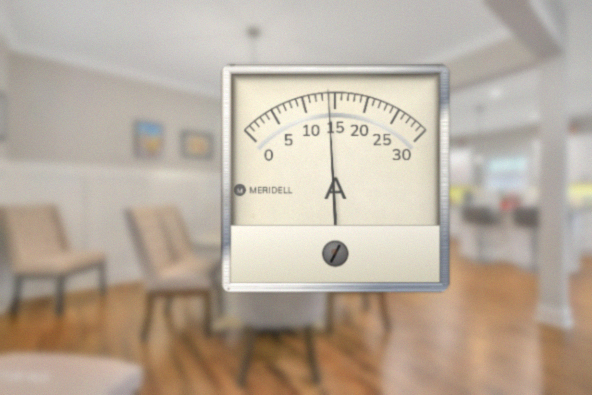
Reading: 14A
